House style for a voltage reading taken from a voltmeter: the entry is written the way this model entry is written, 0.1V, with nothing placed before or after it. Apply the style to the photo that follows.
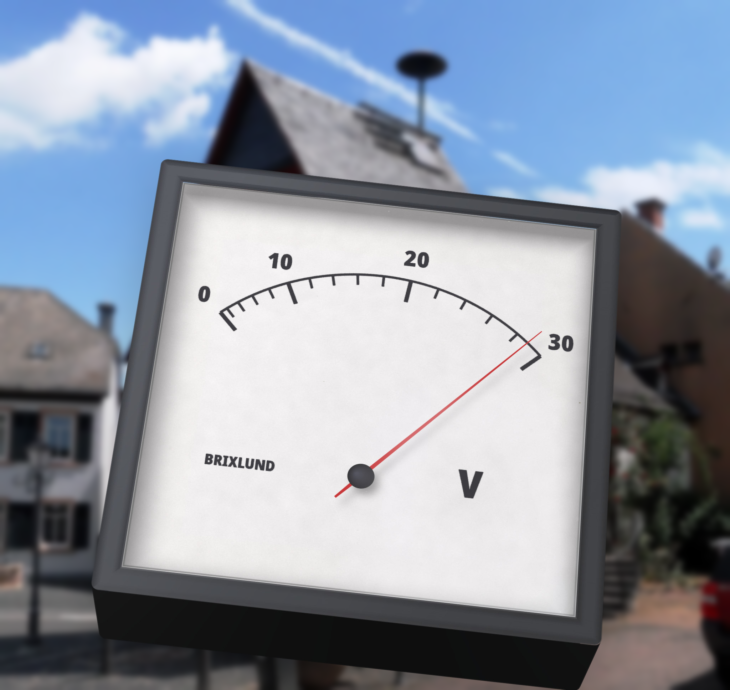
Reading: 29V
